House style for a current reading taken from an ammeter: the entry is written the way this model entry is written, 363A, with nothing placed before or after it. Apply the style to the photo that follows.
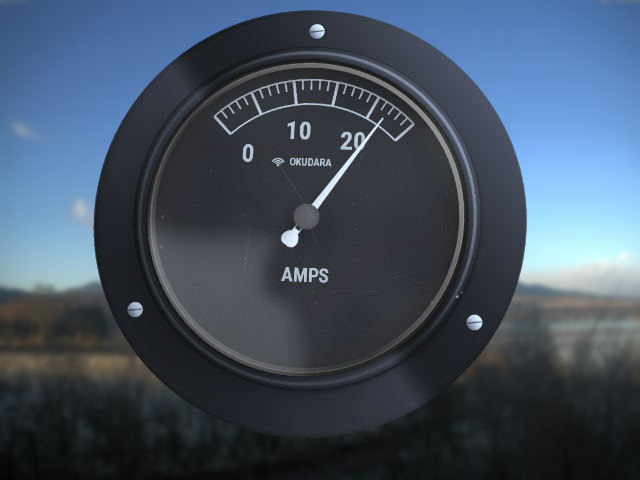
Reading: 22A
